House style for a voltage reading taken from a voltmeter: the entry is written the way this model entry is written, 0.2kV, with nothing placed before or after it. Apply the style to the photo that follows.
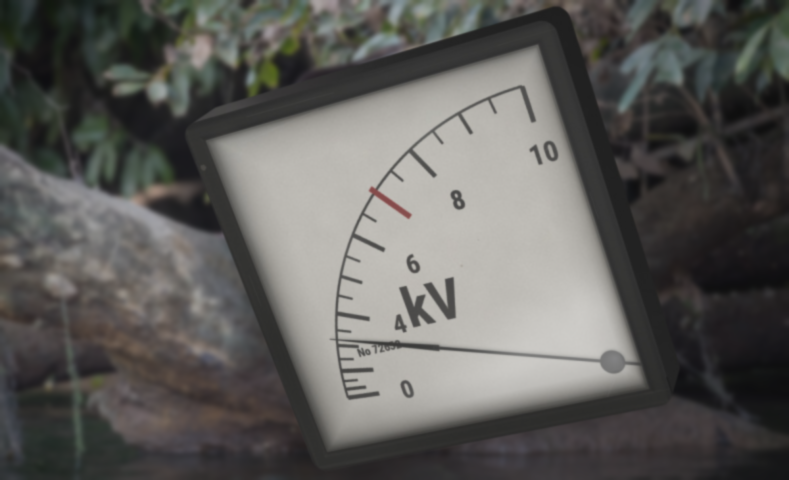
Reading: 3.25kV
